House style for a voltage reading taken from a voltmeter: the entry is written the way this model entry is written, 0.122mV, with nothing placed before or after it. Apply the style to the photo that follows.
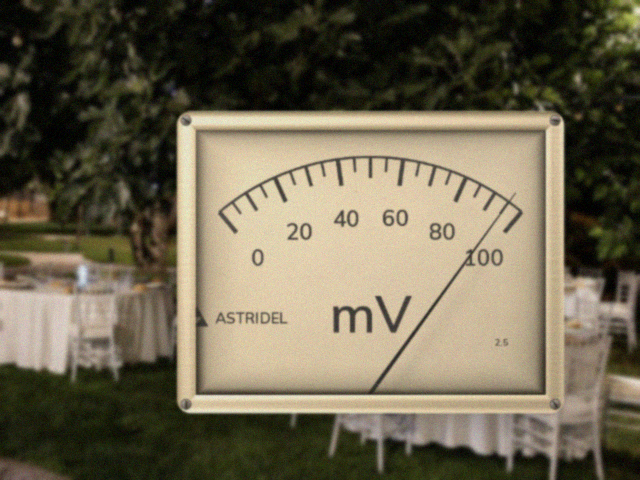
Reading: 95mV
